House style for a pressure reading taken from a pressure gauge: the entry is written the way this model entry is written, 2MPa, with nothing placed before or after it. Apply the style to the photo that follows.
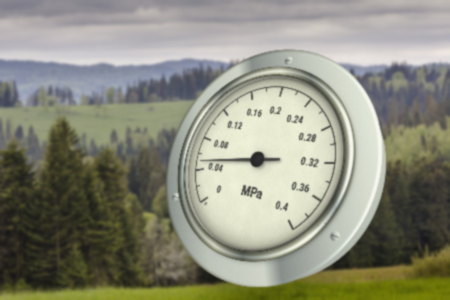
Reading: 0.05MPa
